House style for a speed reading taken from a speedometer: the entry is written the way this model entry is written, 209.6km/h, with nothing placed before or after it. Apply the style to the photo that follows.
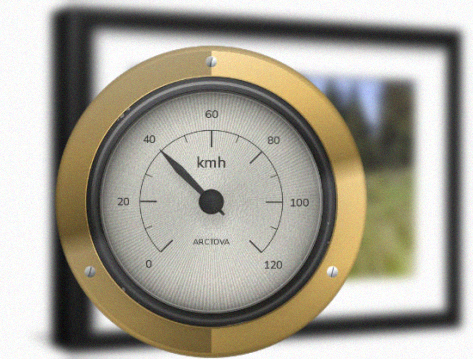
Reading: 40km/h
